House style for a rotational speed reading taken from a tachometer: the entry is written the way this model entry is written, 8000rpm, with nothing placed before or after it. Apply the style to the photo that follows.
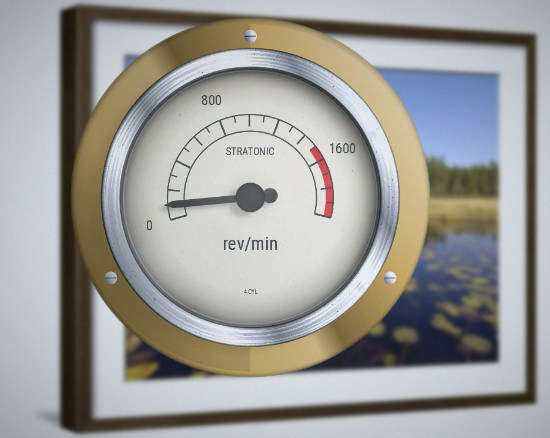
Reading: 100rpm
